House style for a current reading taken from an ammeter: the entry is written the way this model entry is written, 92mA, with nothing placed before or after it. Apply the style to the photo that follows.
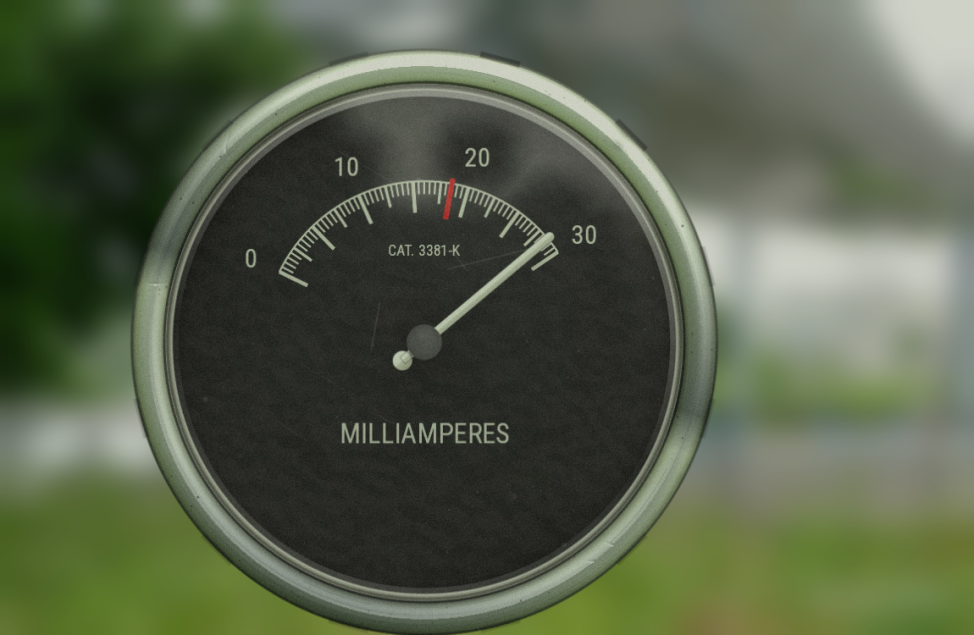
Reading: 28.5mA
